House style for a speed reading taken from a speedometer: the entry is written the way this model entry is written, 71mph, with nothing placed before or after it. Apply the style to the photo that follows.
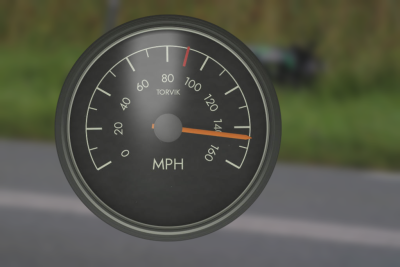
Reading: 145mph
